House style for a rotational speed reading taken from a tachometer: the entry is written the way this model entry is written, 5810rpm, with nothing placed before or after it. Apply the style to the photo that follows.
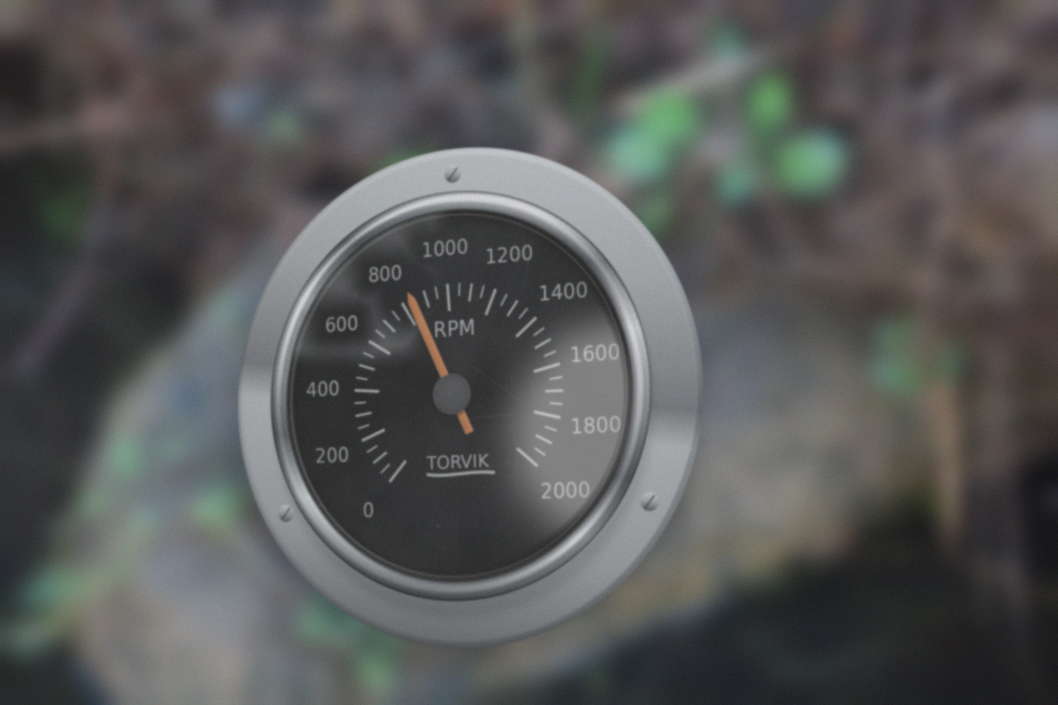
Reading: 850rpm
